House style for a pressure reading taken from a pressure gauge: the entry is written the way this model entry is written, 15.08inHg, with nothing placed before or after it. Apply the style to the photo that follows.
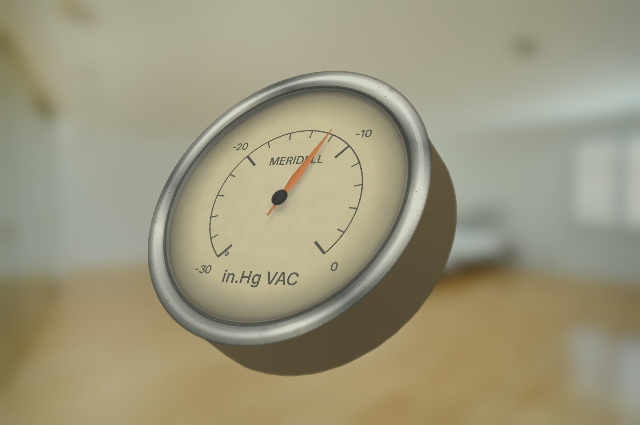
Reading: -12inHg
